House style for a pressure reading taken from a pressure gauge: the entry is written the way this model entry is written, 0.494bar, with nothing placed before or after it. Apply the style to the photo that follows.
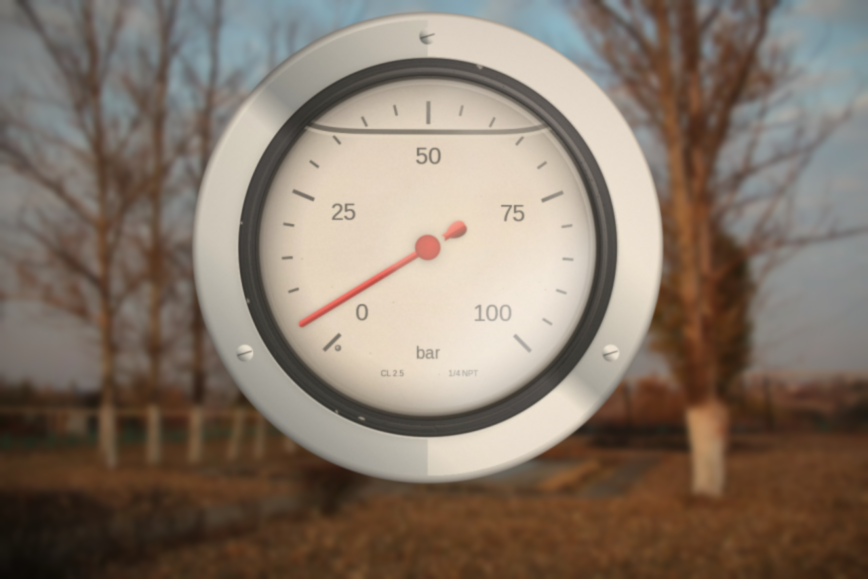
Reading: 5bar
